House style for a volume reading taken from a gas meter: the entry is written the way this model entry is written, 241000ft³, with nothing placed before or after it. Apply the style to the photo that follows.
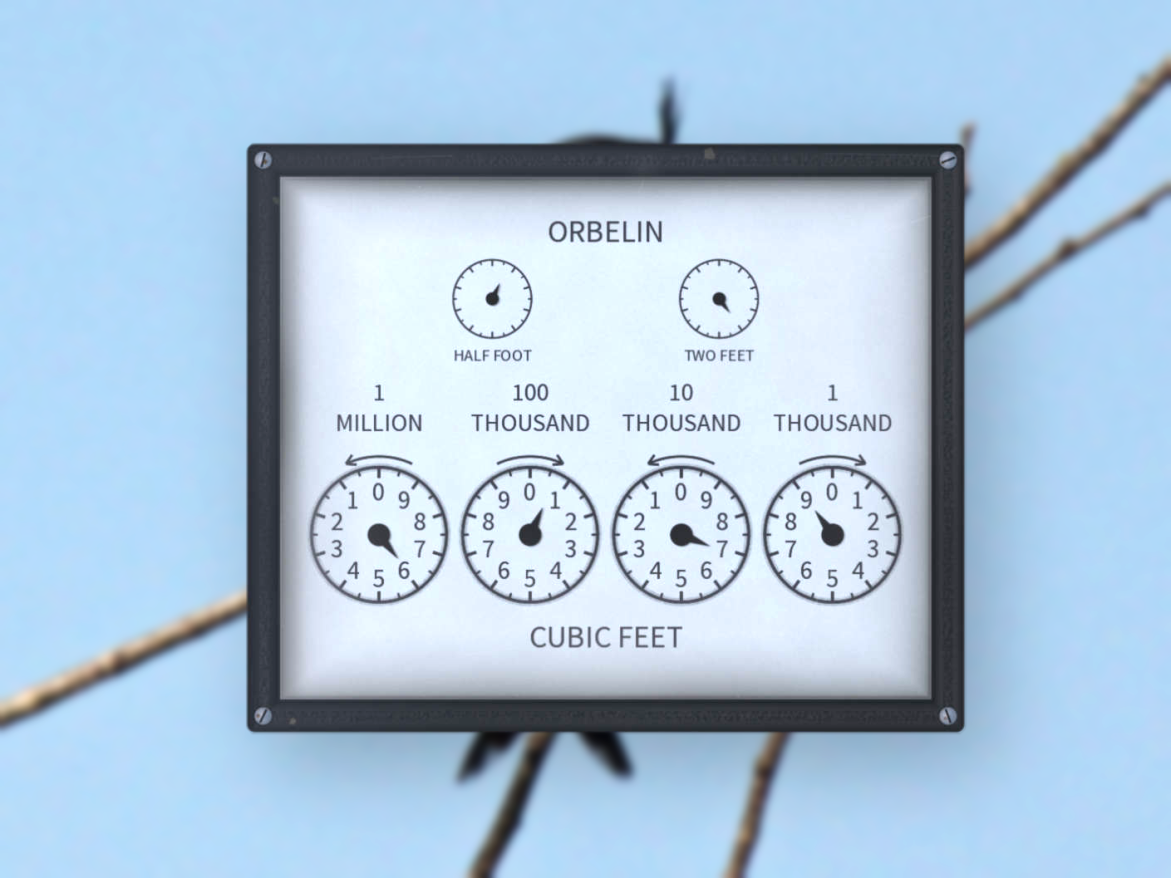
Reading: 606900ft³
